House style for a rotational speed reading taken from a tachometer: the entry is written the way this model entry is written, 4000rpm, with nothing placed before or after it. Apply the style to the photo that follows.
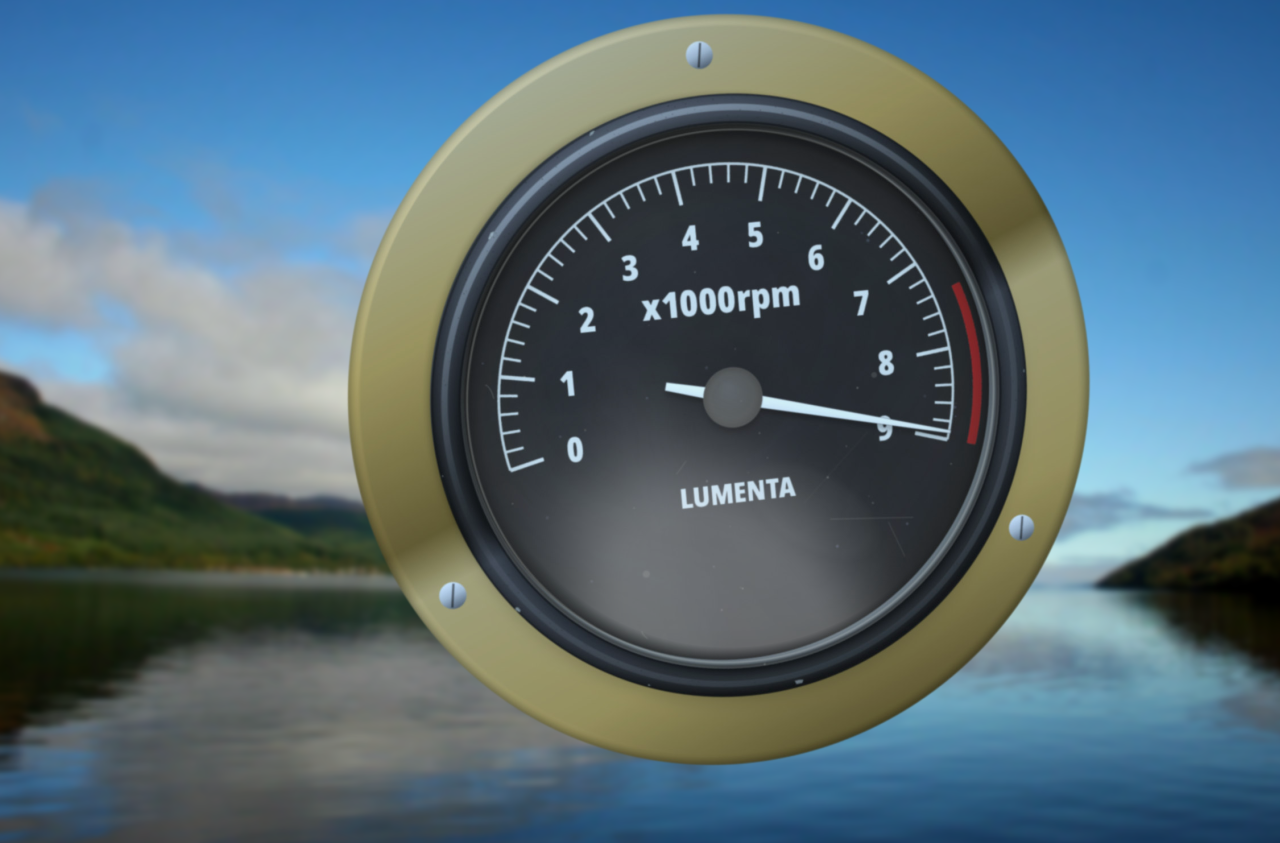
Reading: 8900rpm
